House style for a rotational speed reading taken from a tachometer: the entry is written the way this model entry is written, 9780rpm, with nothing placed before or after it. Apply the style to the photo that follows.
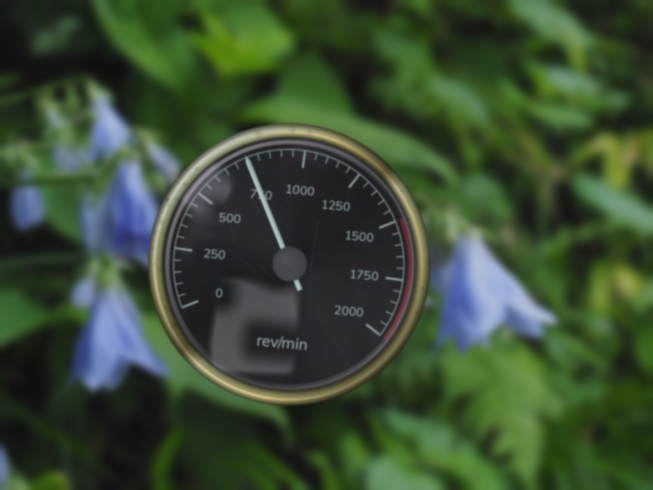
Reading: 750rpm
